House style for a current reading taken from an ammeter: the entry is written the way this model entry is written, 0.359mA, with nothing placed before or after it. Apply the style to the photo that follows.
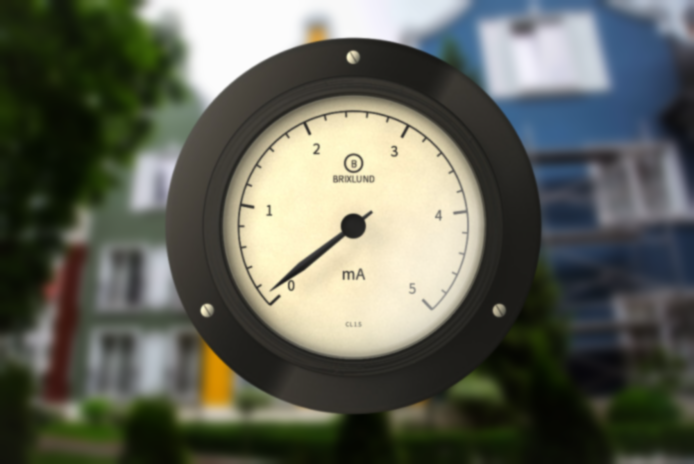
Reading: 0.1mA
